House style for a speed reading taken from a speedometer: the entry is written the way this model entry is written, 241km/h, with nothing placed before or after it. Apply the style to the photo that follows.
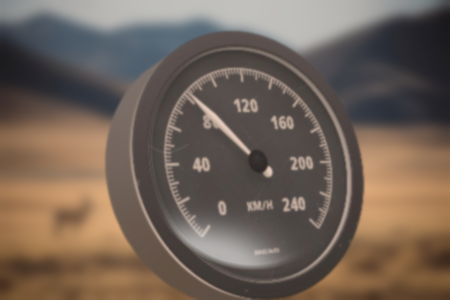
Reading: 80km/h
